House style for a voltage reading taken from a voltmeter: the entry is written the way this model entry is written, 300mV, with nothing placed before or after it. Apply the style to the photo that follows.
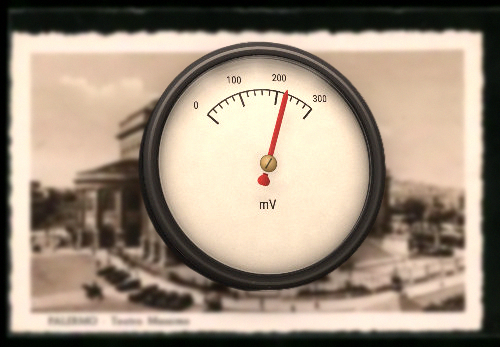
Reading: 220mV
